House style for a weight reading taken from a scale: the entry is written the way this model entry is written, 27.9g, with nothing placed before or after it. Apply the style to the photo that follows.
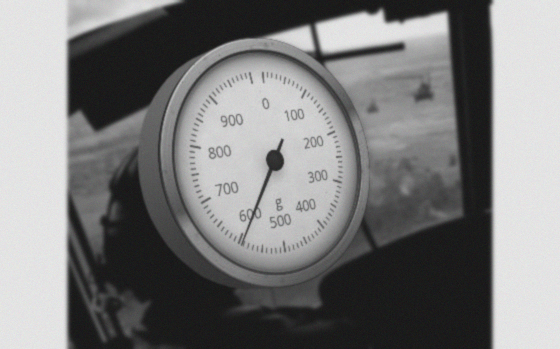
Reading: 600g
